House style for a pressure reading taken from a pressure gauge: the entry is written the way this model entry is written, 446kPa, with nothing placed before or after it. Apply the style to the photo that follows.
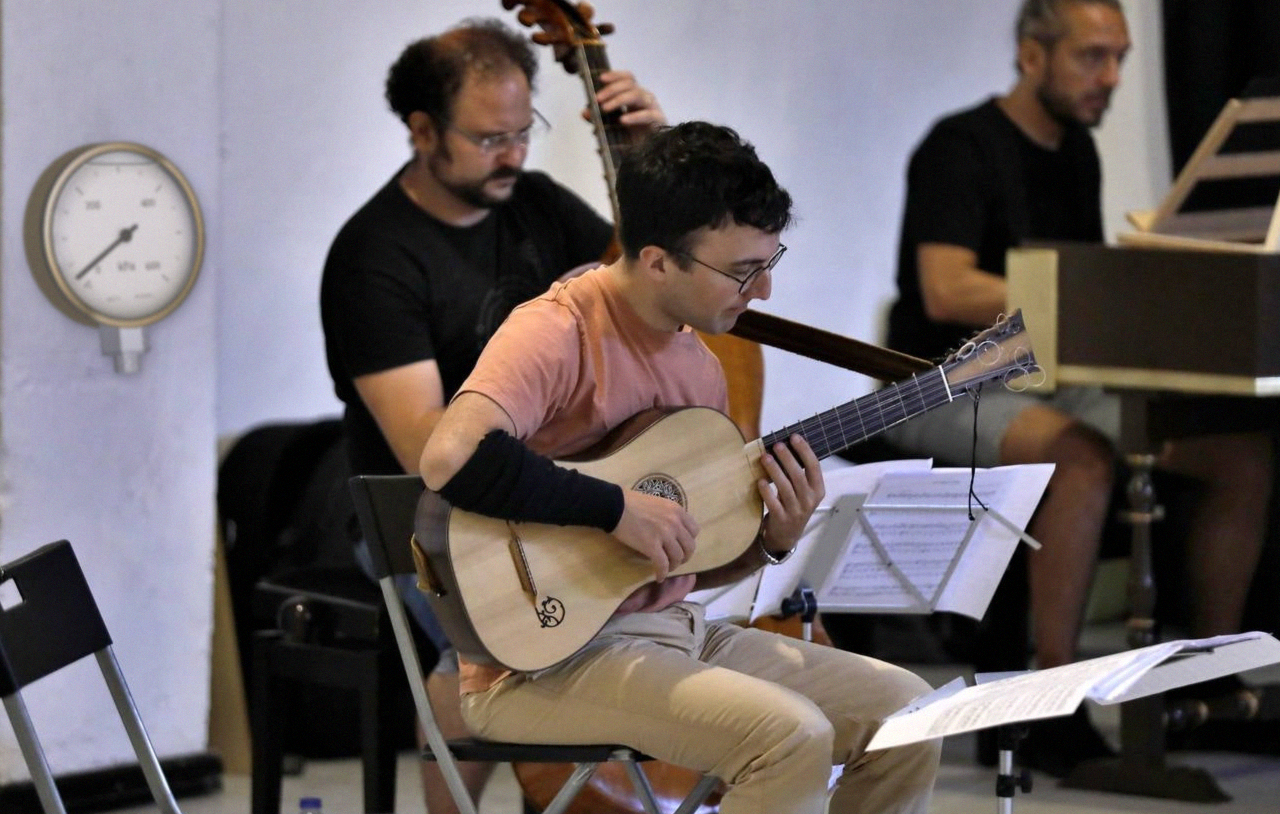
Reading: 25kPa
